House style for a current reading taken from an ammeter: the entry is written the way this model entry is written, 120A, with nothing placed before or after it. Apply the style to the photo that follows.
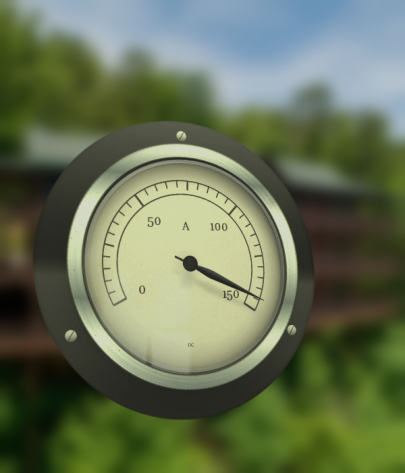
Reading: 145A
